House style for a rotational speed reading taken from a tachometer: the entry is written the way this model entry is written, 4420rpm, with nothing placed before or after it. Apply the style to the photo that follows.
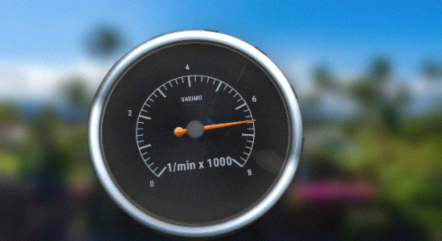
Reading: 6600rpm
